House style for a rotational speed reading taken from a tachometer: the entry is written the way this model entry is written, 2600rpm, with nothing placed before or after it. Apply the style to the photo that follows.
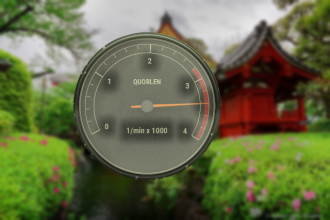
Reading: 3400rpm
